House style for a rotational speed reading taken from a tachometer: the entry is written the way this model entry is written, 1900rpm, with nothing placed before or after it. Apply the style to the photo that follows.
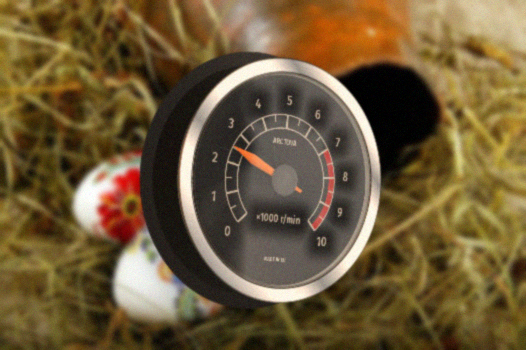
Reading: 2500rpm
